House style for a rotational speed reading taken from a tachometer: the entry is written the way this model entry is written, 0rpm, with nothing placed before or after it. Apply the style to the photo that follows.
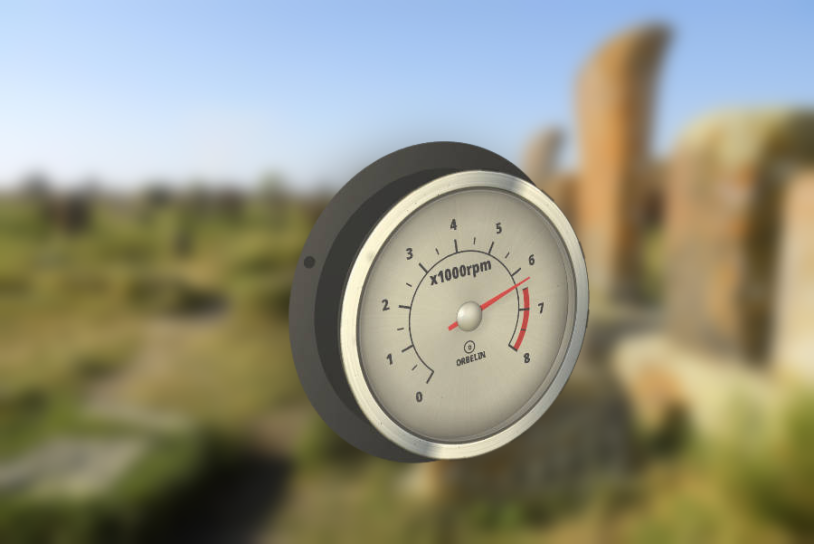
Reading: 6250rpm
